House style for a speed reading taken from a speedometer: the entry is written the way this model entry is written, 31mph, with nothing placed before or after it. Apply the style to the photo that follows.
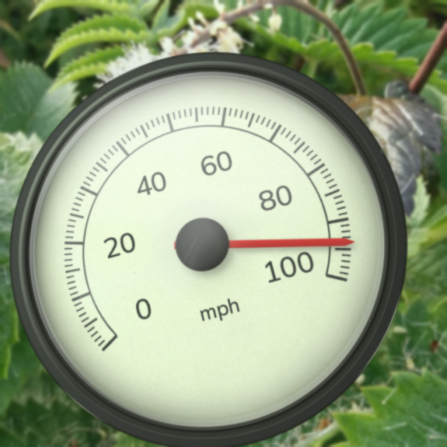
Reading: 94mph
